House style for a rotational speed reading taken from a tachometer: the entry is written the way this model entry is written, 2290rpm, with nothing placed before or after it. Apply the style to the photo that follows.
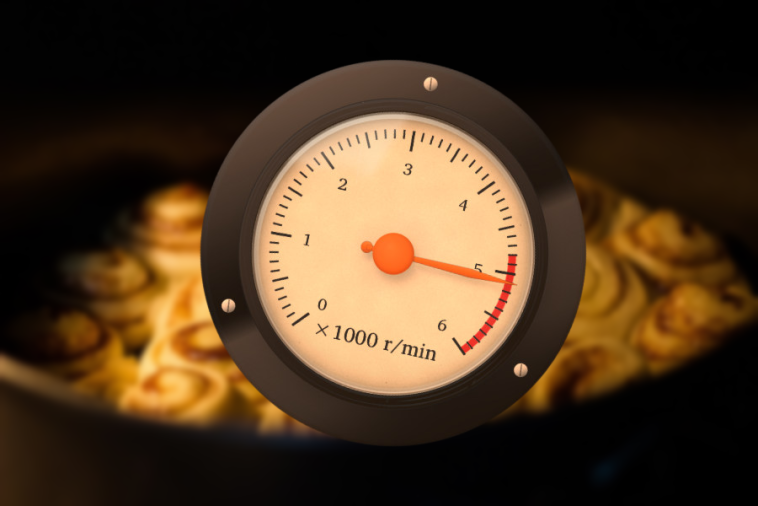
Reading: 5100rpm
